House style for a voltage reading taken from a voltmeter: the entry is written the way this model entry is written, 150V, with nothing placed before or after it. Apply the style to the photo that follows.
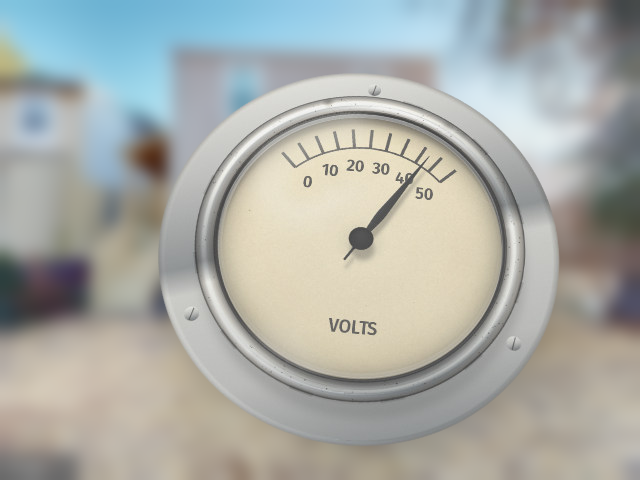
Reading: 42.5V
